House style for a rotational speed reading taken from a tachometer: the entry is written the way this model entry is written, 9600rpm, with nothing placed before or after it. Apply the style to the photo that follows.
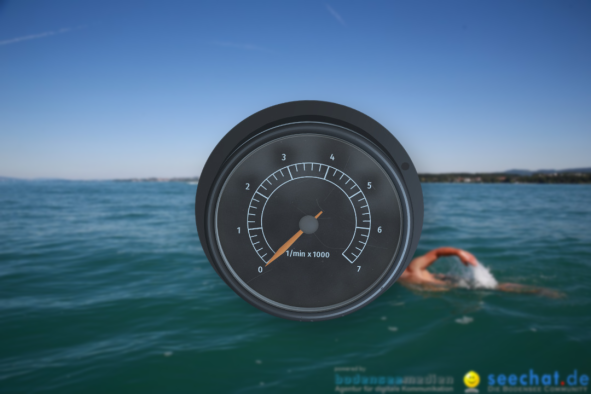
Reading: 0rpm
